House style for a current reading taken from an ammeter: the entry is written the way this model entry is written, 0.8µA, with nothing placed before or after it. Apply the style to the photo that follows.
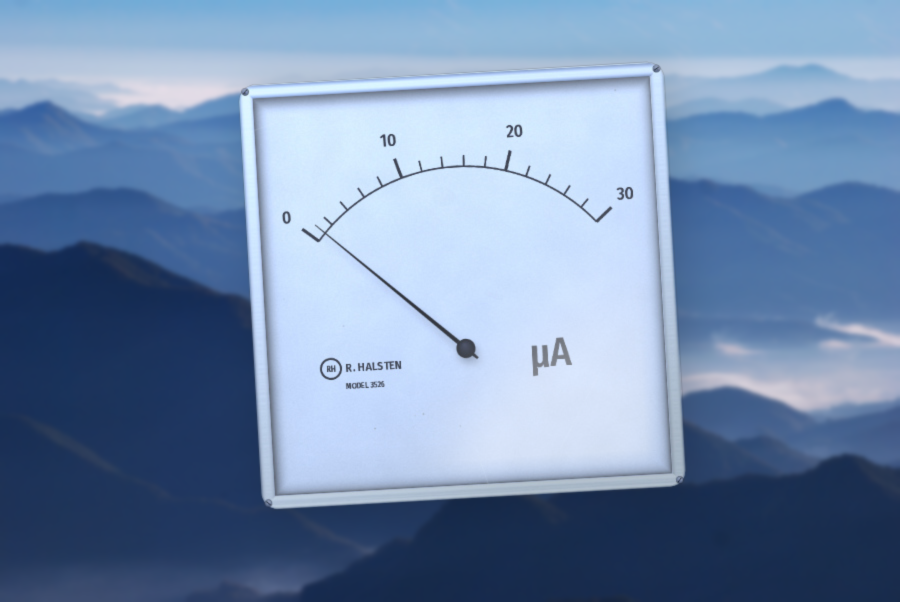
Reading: 1µA
